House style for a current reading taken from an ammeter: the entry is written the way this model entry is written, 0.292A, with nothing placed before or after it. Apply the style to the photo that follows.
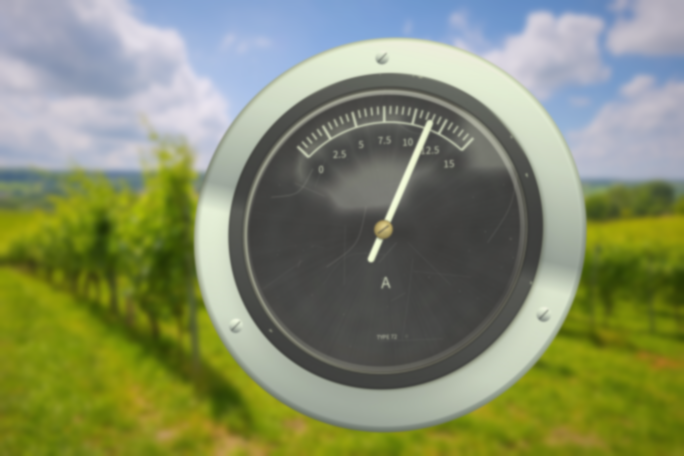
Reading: 11.5A
